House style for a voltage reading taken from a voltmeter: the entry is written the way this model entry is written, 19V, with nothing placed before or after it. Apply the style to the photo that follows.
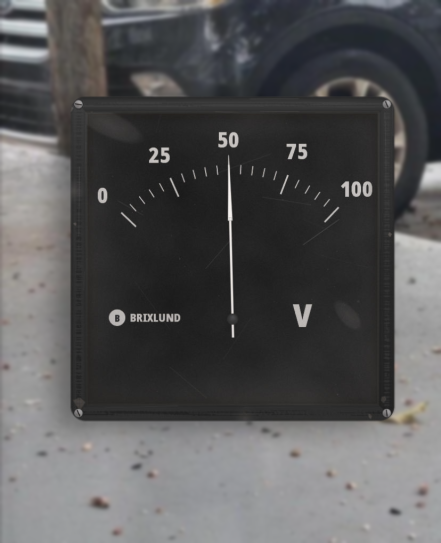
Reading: 50V
